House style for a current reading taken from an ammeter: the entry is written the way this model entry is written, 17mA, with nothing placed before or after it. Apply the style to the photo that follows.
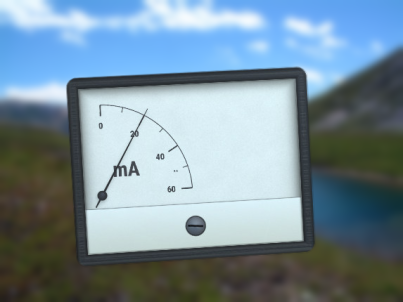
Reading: 20mA
